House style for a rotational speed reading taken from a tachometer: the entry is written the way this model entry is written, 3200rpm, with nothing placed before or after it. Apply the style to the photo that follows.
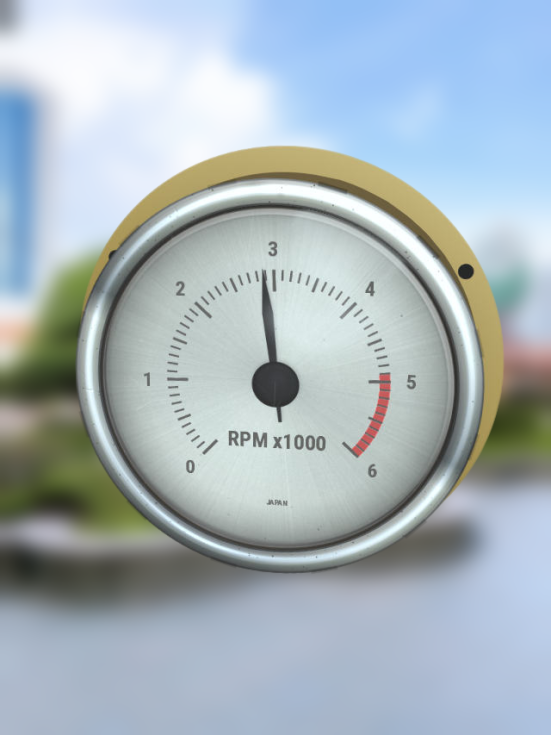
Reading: 2900rpm
